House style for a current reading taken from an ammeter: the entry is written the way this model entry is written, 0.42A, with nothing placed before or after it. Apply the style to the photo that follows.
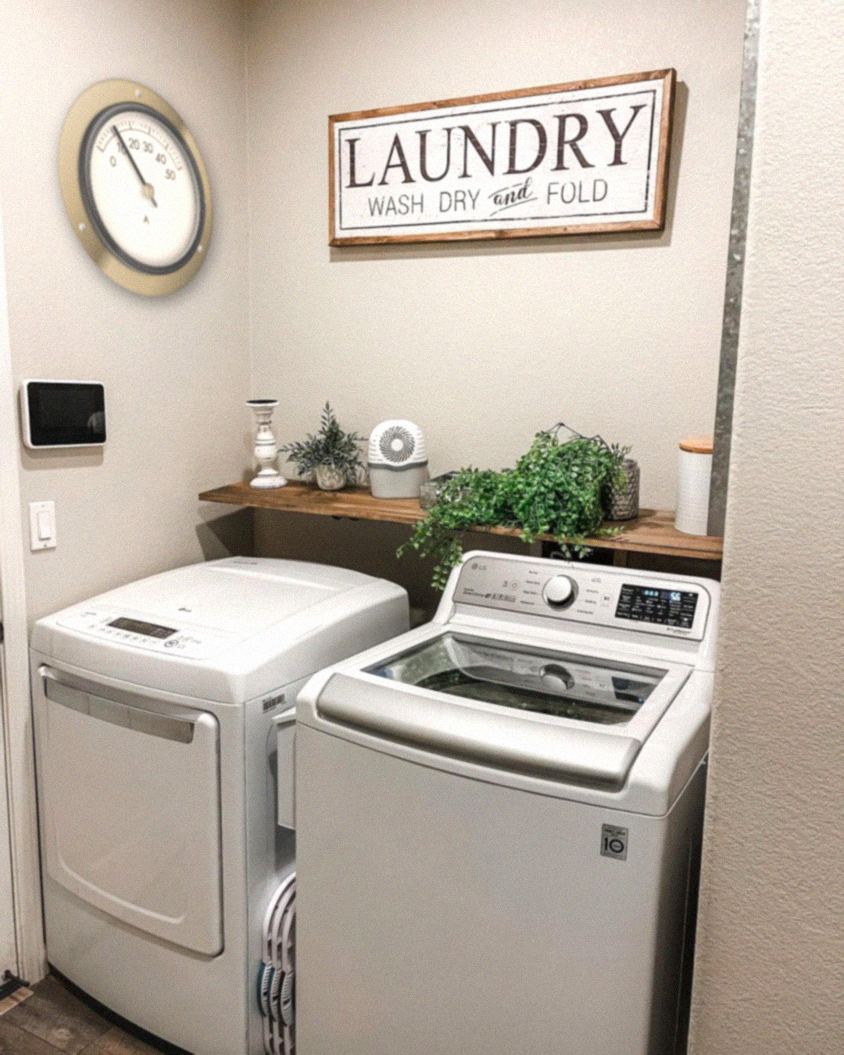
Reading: 10A
